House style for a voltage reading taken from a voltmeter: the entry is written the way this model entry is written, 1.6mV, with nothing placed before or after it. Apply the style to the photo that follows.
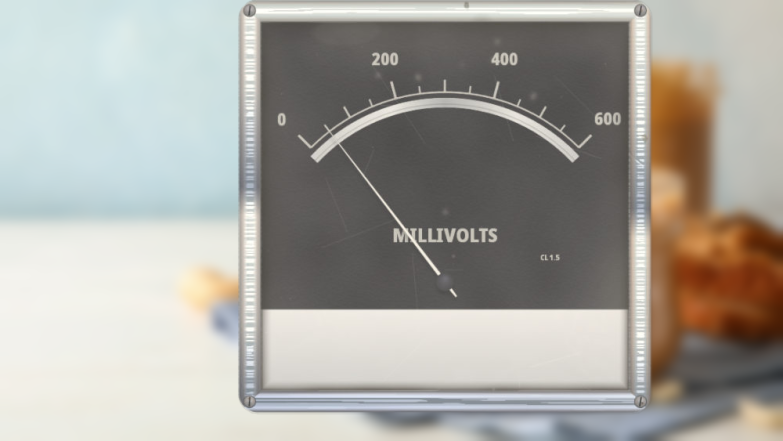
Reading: 50mV
